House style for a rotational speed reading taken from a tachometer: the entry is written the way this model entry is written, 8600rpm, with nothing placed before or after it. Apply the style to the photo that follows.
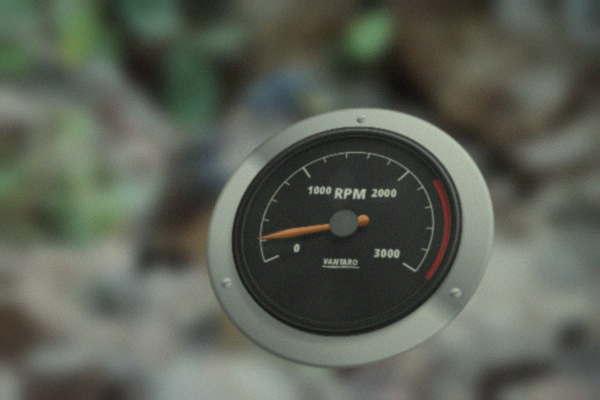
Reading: 200rpm
